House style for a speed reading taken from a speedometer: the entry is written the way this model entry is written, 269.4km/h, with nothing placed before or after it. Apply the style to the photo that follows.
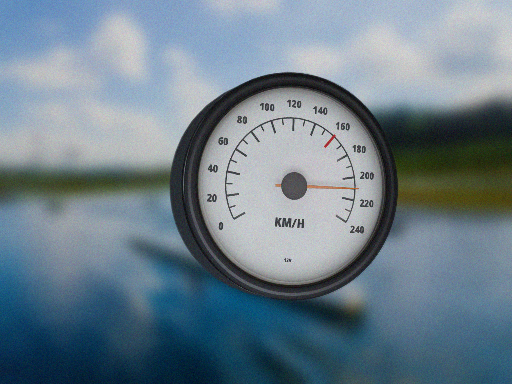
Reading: 210km/h
